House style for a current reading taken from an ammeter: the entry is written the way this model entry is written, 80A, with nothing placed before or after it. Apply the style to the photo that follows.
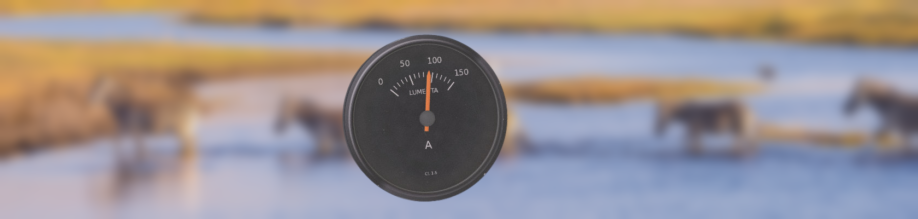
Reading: 90A
